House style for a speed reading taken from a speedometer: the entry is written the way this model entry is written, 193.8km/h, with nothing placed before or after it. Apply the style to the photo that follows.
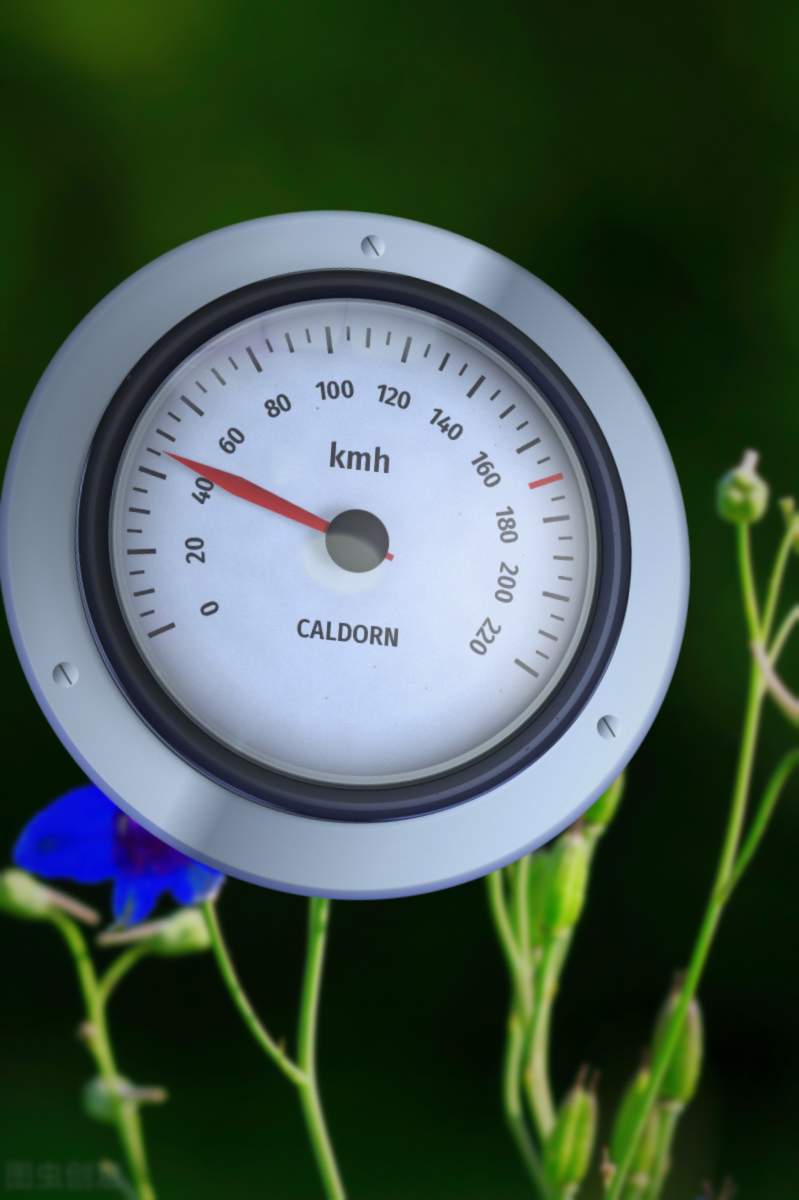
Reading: 45km/h
